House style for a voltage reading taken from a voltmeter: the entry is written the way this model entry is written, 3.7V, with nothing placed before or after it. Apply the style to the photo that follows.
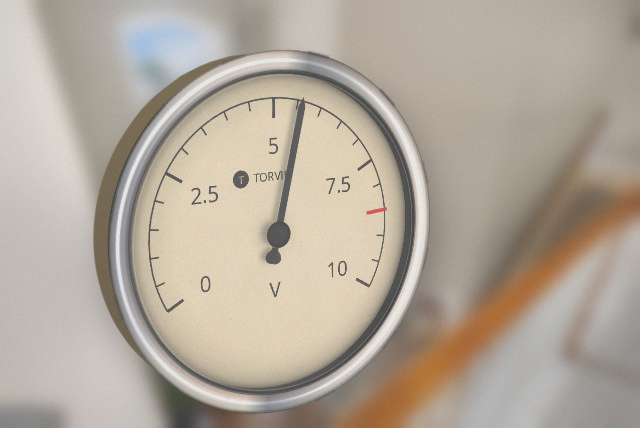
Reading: 5.5V
